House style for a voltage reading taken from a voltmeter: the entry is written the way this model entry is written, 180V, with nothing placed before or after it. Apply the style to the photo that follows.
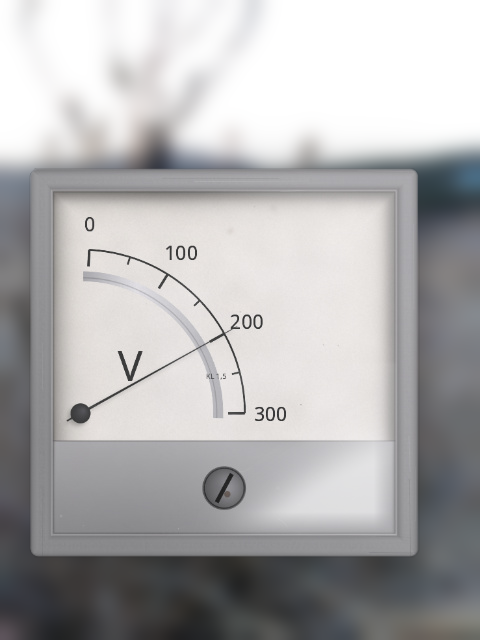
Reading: 200V
